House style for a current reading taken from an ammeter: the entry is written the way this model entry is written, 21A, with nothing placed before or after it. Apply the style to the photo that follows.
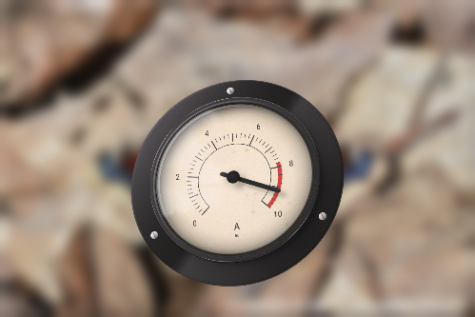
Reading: 9.2A
